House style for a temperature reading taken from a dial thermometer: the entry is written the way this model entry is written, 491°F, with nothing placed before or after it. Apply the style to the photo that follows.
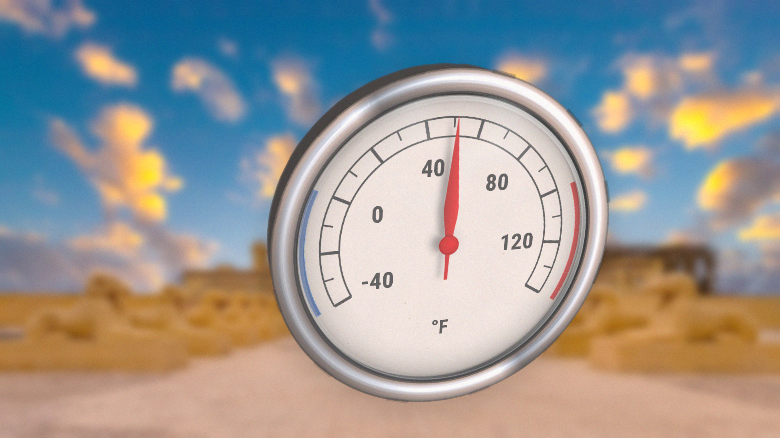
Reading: 50°F
